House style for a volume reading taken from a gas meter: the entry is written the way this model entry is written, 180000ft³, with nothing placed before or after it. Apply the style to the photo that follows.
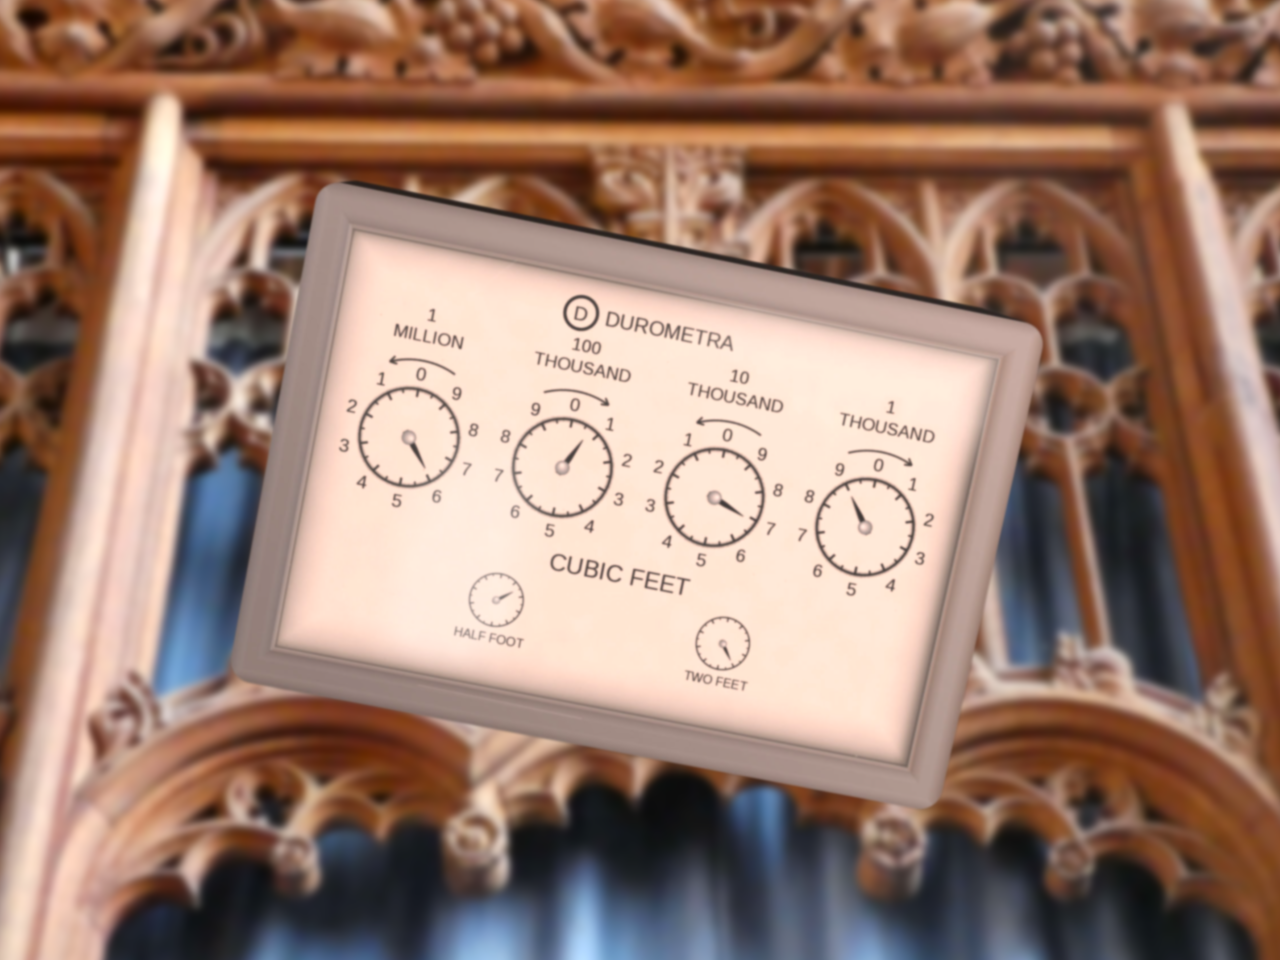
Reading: 606900ft³
